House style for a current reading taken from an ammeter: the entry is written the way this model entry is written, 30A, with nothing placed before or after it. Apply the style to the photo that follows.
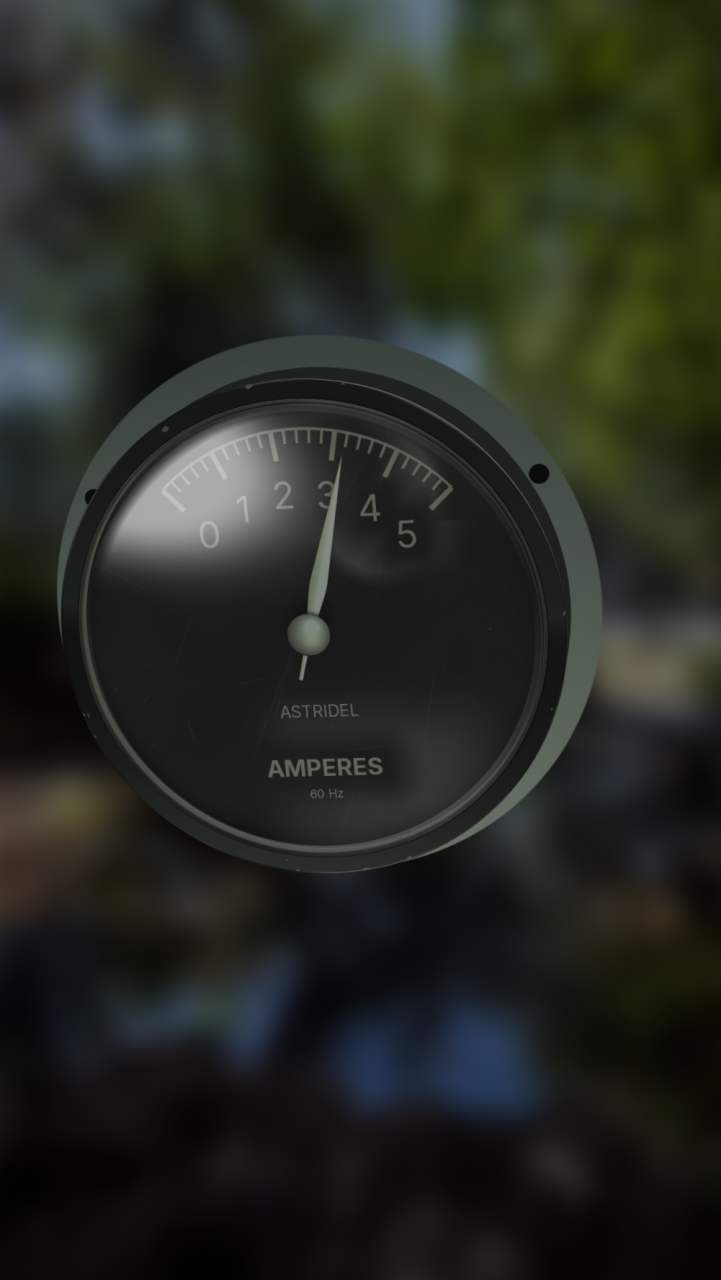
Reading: 3.2A
